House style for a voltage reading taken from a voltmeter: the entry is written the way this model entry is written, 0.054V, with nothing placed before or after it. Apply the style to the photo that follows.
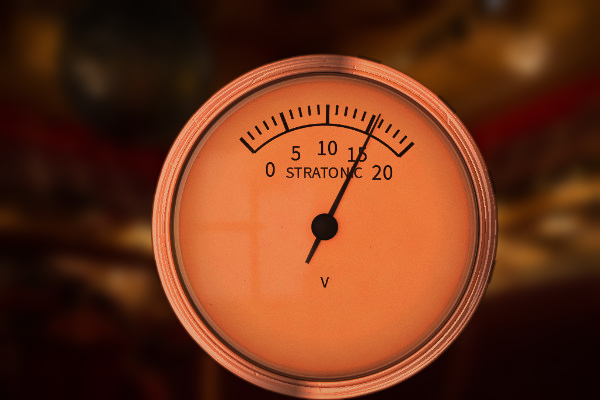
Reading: 15.5V
